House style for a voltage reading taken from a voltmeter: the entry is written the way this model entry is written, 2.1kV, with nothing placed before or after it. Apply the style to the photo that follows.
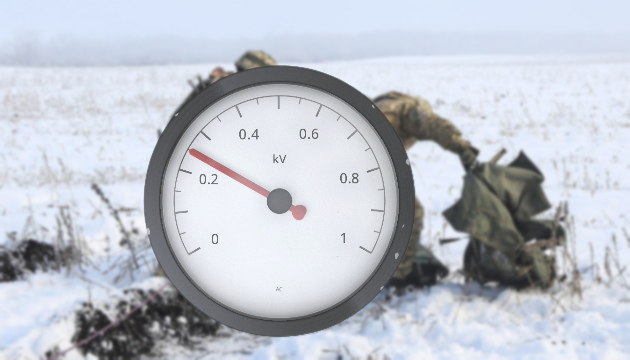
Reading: 0.25kV
